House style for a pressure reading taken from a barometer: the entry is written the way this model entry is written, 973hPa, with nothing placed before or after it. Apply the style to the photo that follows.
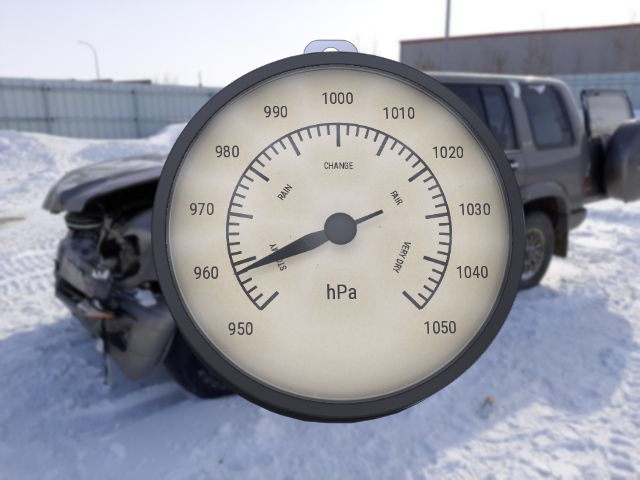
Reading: 958hPa
